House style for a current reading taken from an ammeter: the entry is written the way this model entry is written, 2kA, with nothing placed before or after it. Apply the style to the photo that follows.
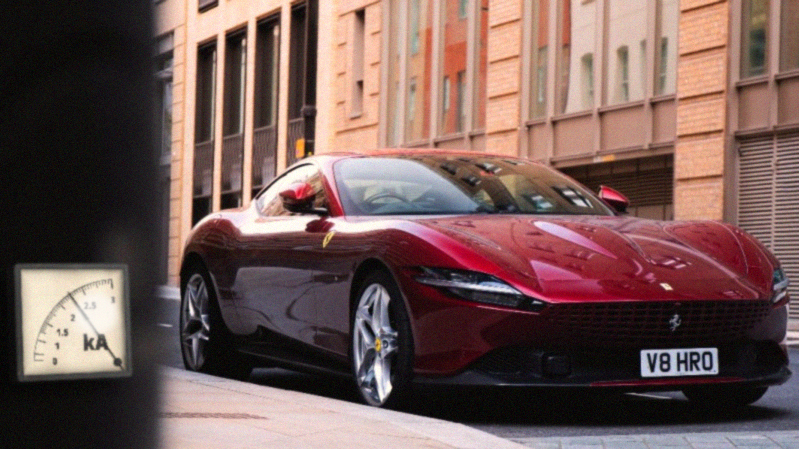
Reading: 2.25kA
